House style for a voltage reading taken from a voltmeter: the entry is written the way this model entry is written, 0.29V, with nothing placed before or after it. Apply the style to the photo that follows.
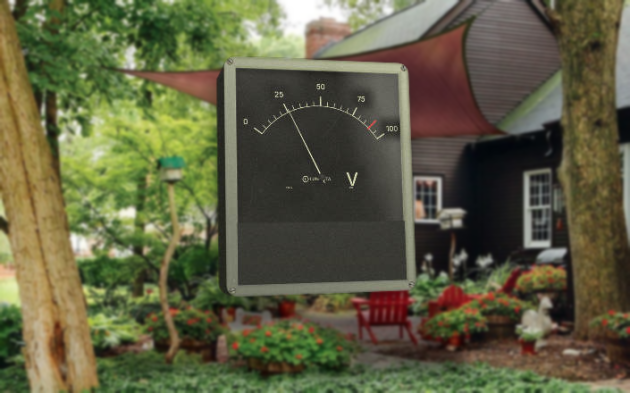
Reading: 25V
